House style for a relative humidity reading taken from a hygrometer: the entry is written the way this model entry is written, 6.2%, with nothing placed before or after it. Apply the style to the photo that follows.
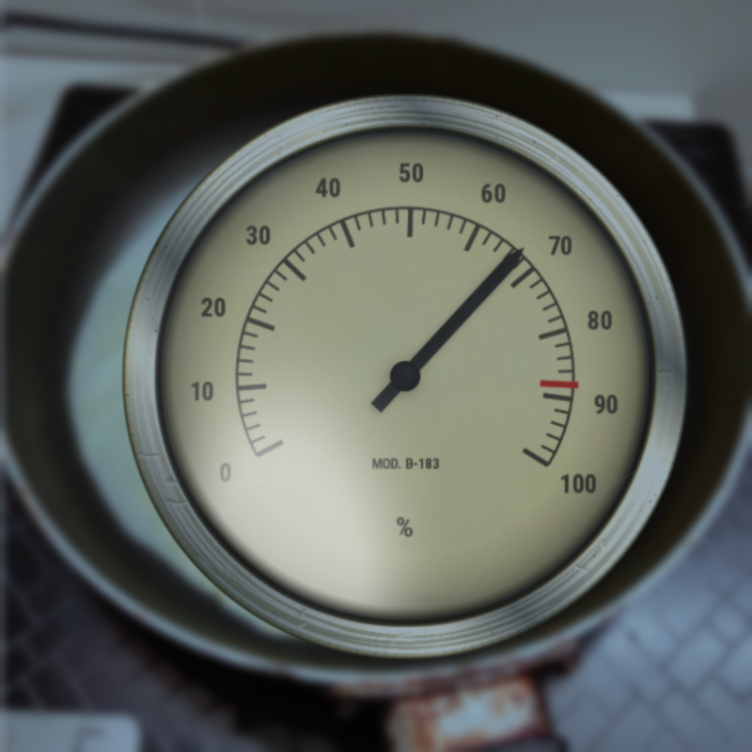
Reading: 67%
